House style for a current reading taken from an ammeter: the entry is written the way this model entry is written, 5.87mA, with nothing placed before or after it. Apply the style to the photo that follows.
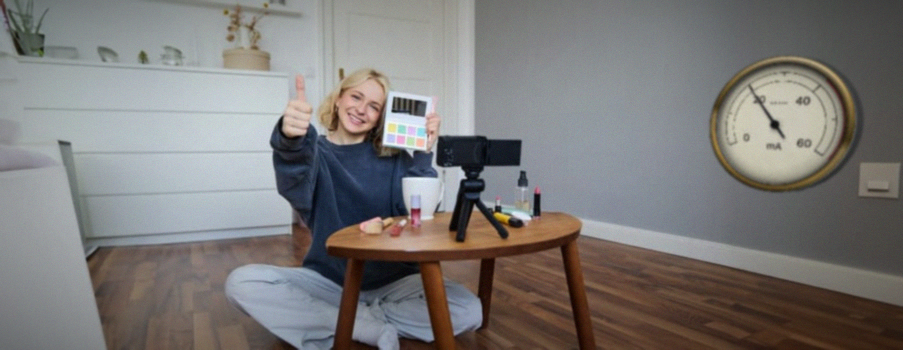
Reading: 20mA
